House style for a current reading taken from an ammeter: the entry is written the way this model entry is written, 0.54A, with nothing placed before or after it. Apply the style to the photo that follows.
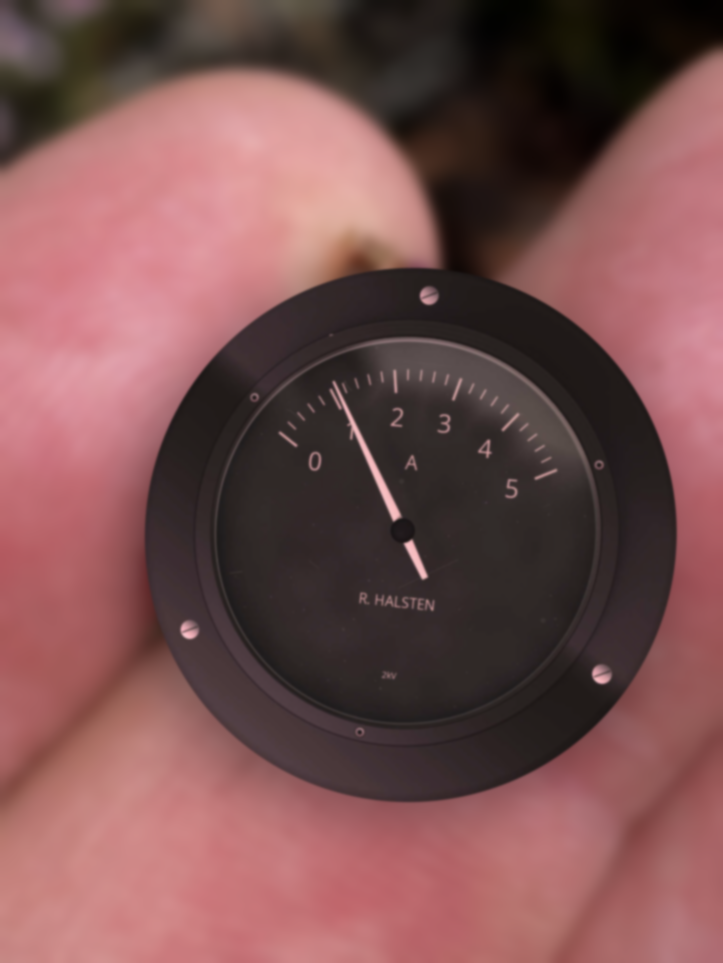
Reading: 1.1A
